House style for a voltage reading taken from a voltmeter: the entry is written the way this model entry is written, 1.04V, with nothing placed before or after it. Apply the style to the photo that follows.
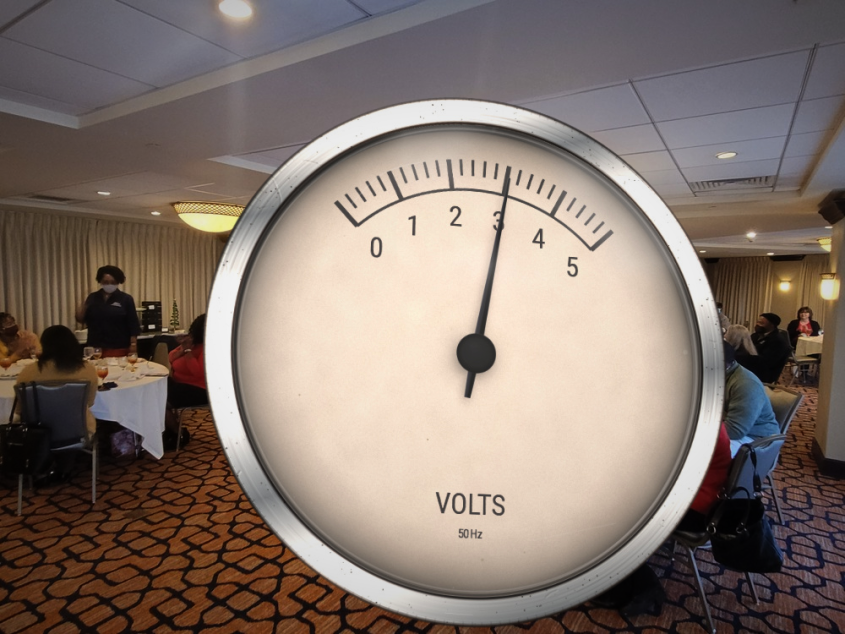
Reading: 3V
